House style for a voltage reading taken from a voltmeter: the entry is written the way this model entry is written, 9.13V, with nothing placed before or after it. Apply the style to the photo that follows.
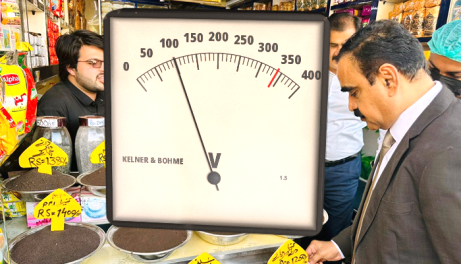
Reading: 100V
